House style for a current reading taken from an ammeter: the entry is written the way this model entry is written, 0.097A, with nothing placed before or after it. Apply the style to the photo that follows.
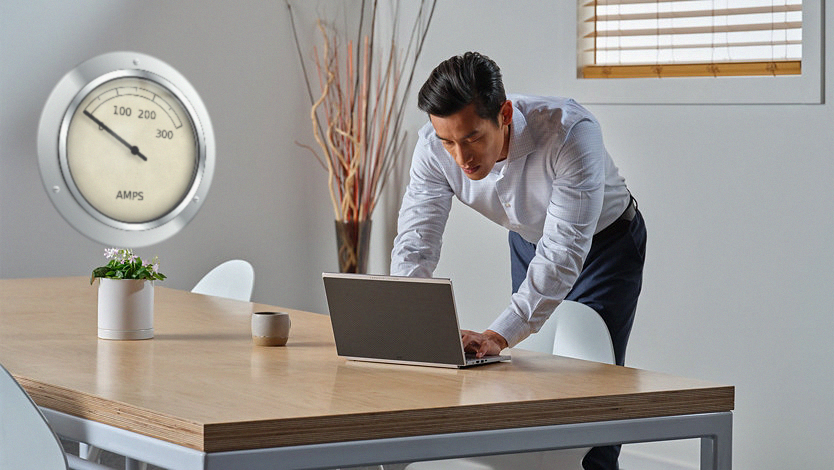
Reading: 0A
